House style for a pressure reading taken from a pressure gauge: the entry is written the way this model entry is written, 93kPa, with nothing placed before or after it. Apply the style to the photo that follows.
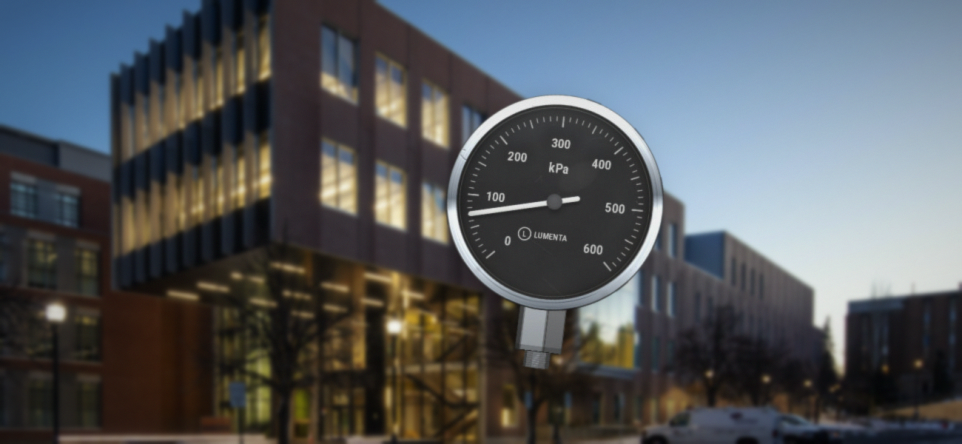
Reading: 70kPa
